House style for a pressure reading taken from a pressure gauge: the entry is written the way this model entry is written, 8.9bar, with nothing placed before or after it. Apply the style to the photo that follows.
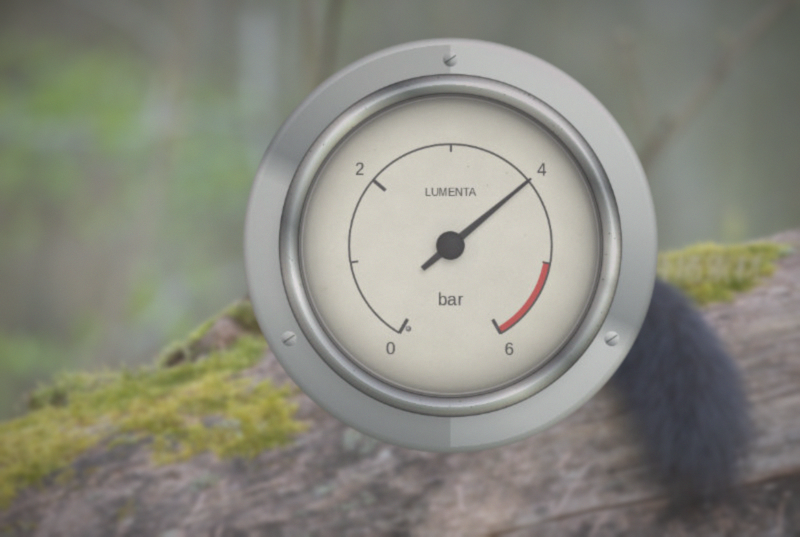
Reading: 4bar
